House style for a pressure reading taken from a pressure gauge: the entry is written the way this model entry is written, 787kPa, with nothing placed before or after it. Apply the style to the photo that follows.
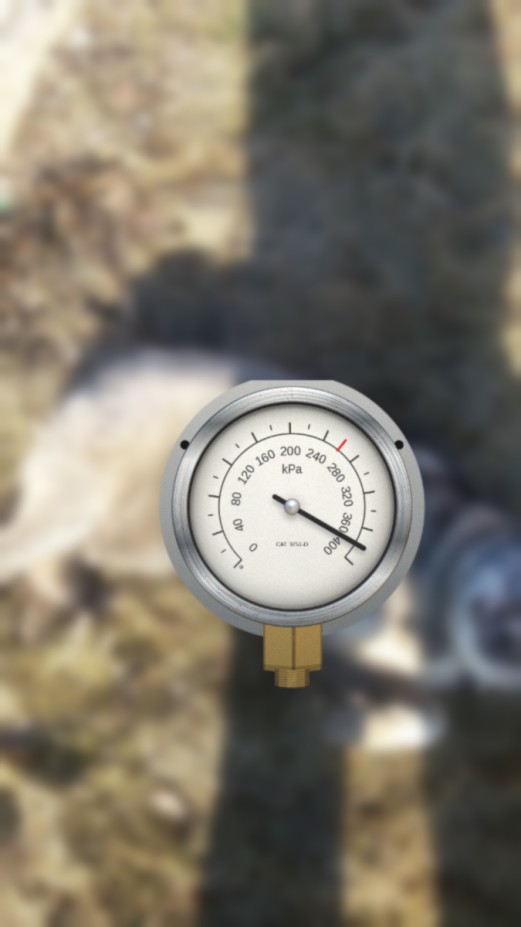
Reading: 380kPa
